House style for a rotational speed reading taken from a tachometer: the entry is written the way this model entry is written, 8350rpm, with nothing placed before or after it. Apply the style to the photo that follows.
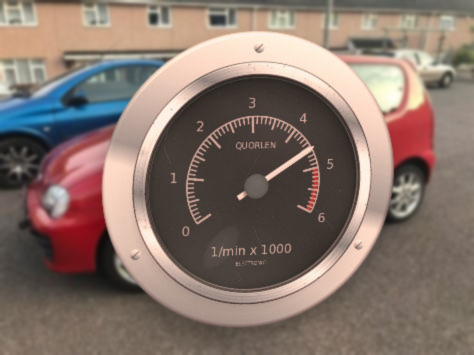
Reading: 4500rpm
